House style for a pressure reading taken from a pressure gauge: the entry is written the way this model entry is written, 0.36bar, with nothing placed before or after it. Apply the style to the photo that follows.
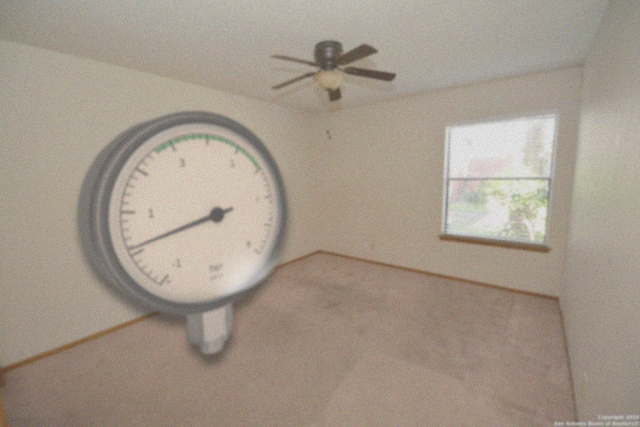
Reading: 0.2bar
